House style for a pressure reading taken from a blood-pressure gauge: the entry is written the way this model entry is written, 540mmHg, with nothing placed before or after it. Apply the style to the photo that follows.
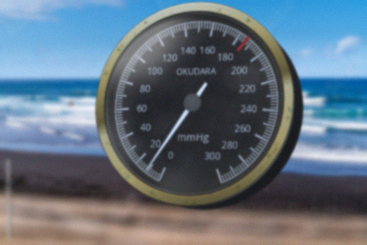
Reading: 10mmHg
